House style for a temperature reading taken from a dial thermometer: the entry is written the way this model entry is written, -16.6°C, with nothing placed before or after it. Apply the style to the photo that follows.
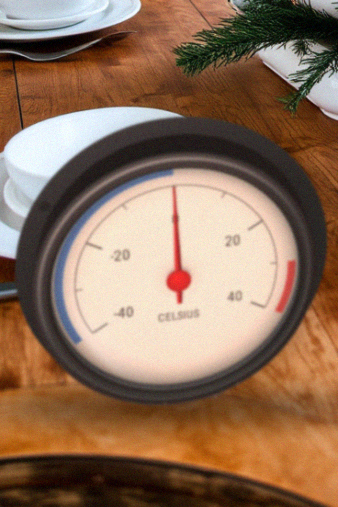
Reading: 0°C
